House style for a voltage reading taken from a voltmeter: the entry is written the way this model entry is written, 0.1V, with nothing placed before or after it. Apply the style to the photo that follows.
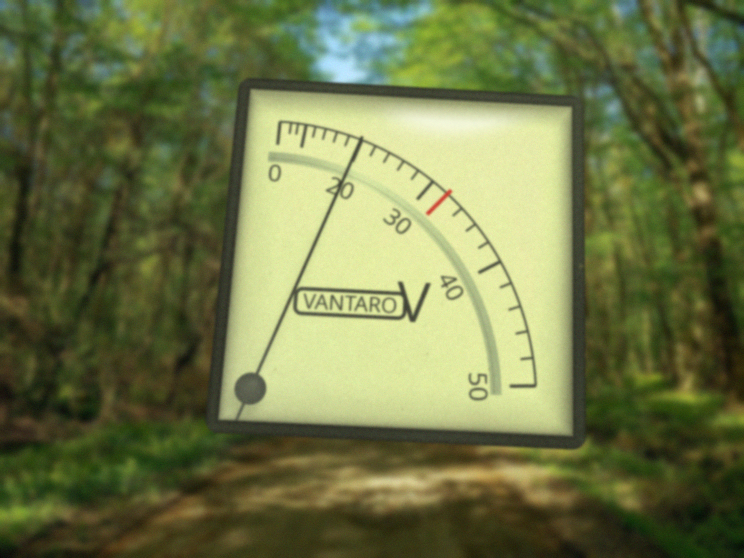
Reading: 20V
